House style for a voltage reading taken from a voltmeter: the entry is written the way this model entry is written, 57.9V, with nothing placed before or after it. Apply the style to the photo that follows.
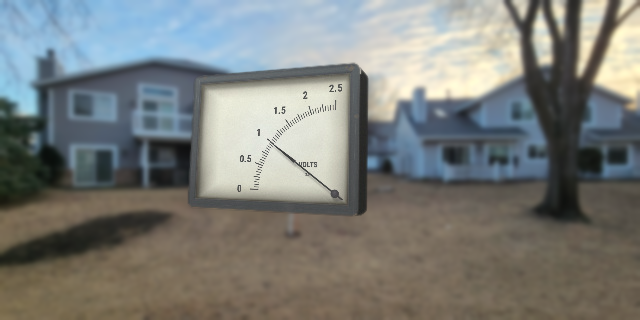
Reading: 1V
